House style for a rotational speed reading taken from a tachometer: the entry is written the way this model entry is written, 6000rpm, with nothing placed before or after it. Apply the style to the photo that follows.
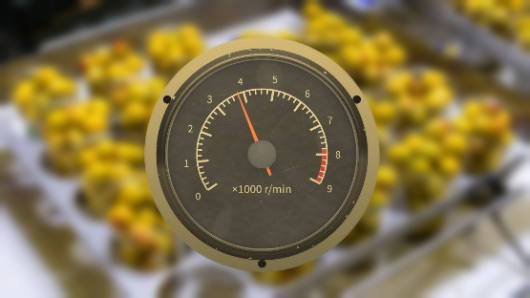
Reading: 3800rpm
